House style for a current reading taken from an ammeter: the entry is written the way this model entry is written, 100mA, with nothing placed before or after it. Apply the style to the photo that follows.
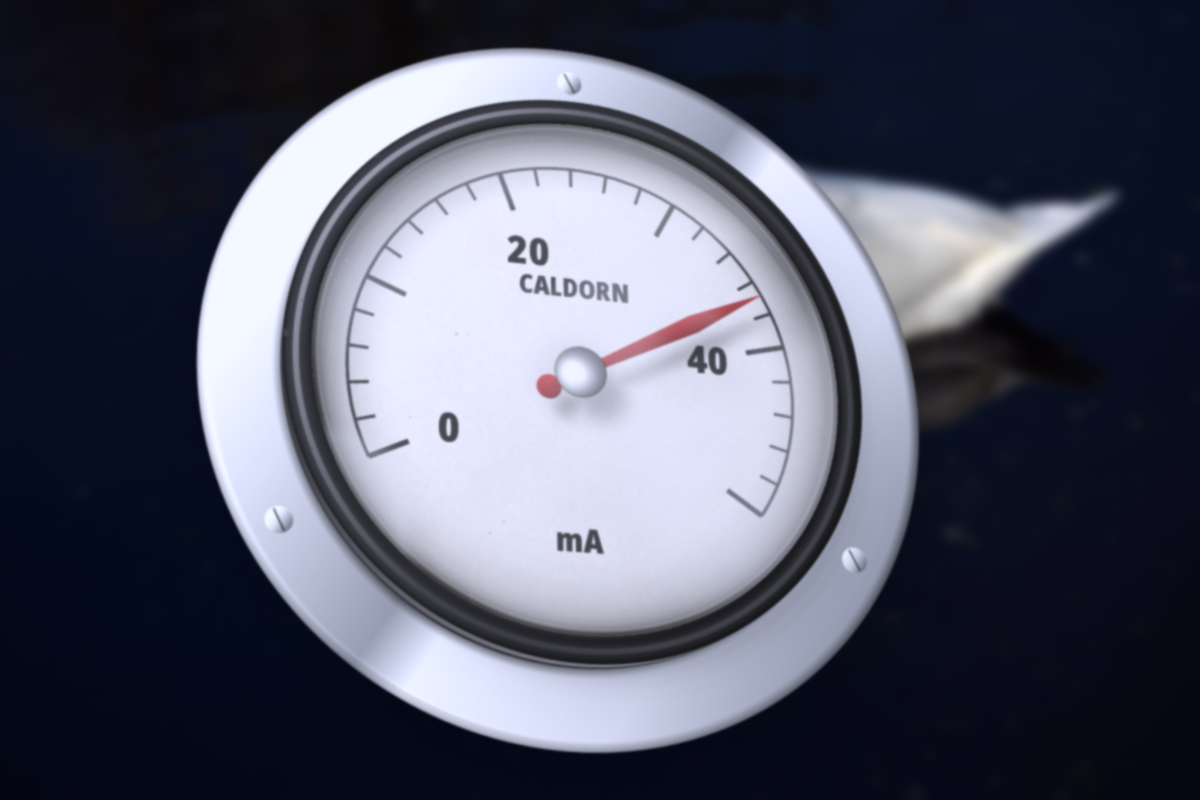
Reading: 37mA
